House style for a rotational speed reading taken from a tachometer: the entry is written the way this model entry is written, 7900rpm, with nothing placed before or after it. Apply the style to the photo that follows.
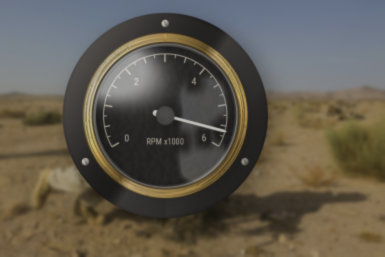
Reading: 5625rpm
